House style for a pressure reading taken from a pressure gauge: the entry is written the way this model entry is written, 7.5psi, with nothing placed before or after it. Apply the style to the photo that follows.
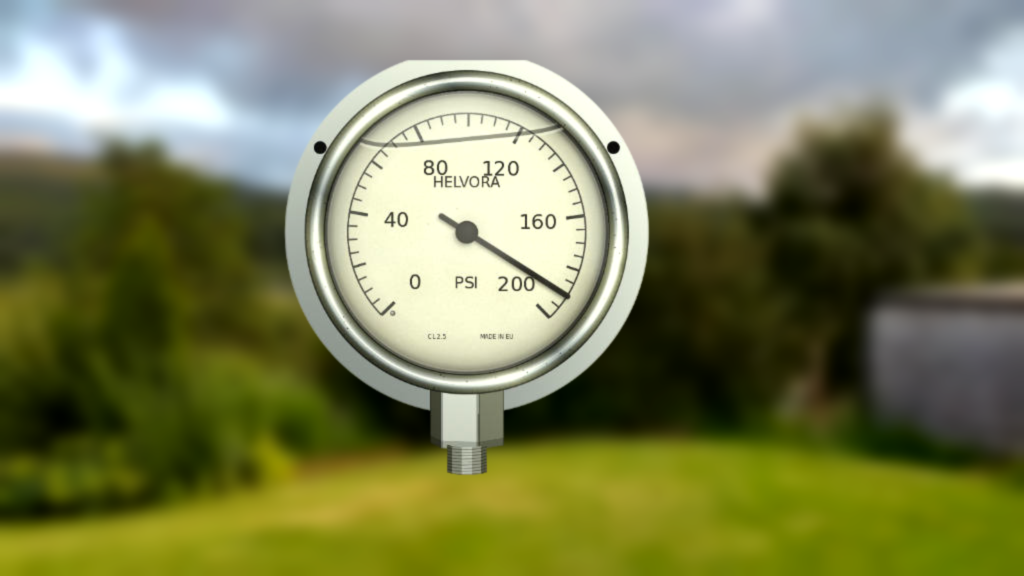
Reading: 190psi
